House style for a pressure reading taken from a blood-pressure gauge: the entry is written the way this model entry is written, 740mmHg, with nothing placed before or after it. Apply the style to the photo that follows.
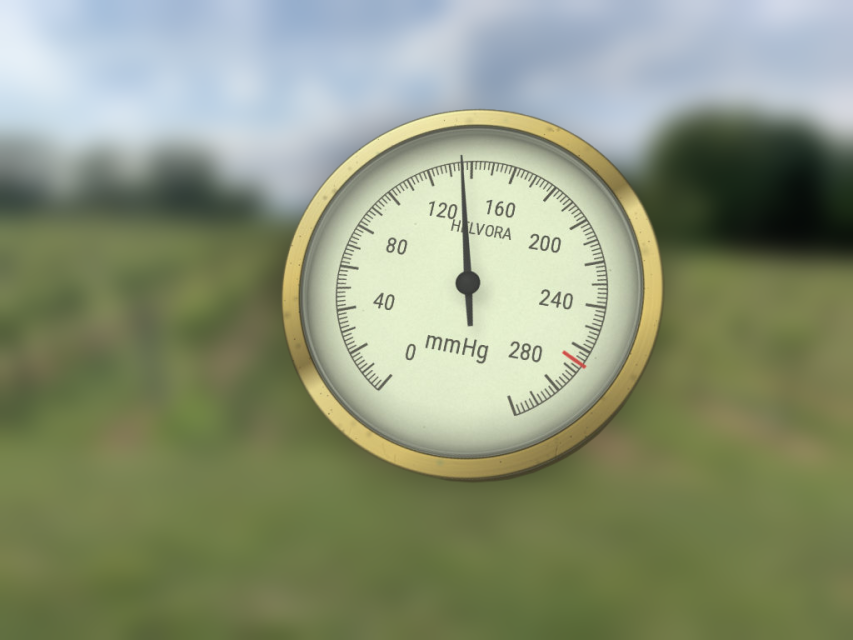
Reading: 136mmHg
